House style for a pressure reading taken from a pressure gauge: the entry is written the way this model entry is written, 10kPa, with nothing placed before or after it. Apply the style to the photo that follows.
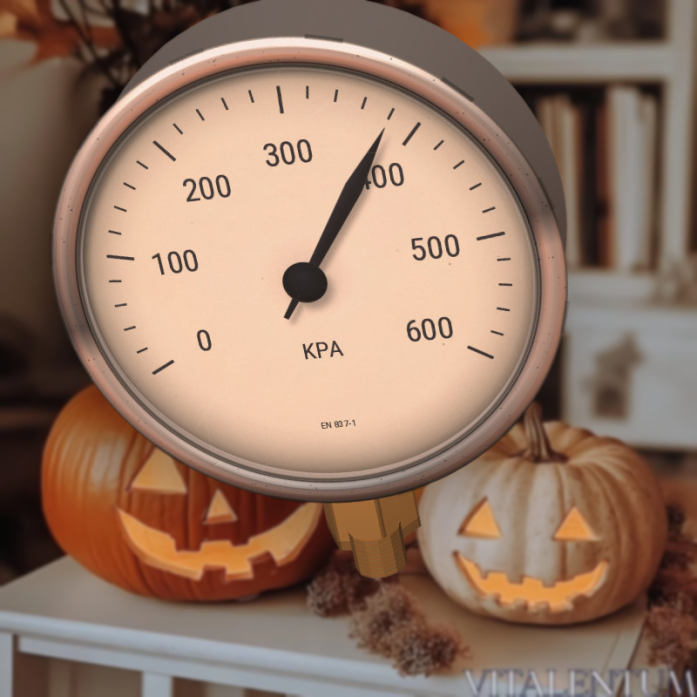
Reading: 380kPa
